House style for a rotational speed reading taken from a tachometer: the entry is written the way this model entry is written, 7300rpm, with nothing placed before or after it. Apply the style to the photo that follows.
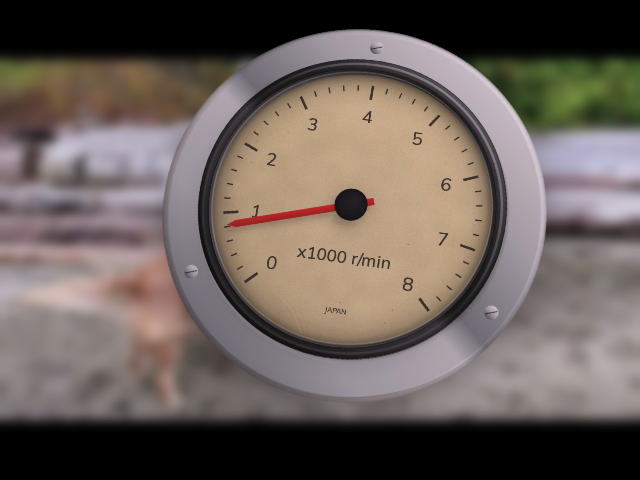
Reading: 800rpm
